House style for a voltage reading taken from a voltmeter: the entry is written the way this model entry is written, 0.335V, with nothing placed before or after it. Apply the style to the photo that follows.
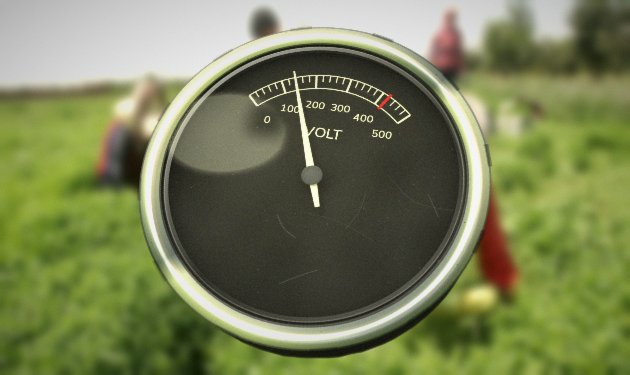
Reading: 140V
